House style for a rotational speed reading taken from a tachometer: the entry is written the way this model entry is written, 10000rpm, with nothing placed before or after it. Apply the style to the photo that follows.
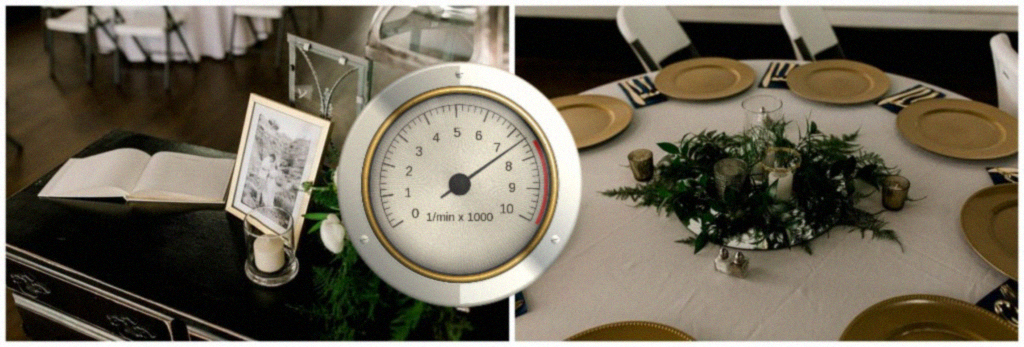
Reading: 7400rpm
